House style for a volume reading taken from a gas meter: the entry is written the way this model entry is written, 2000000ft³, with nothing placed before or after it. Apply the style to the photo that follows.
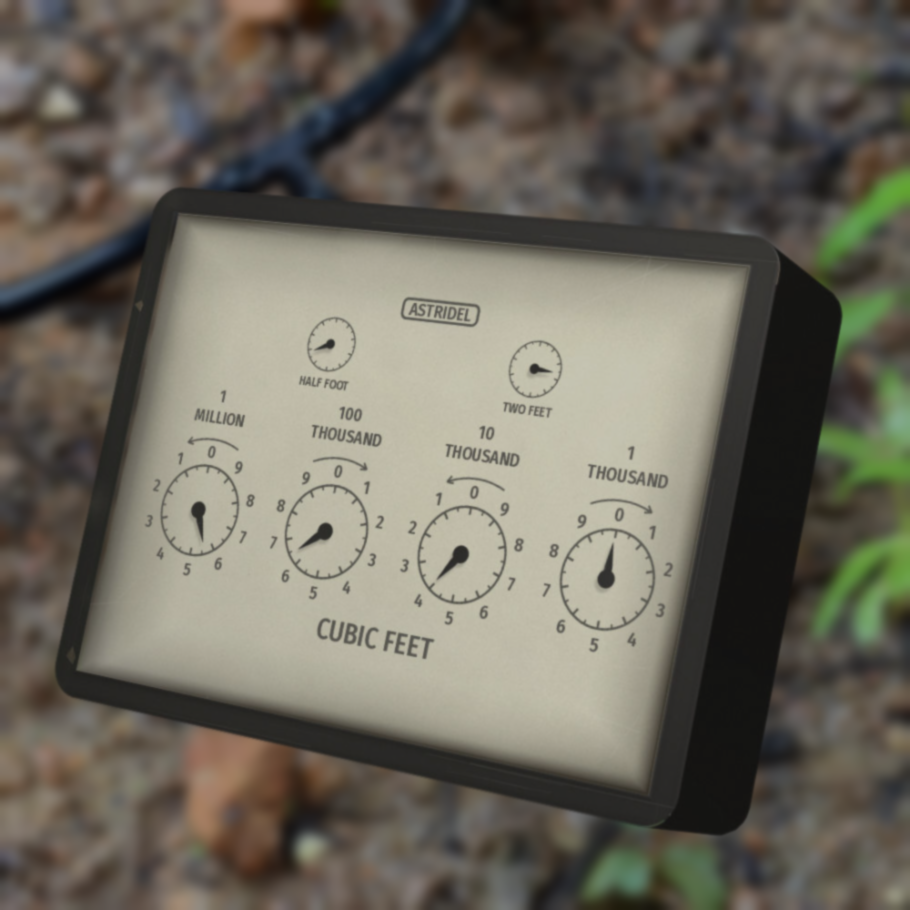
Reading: 564000ft³
